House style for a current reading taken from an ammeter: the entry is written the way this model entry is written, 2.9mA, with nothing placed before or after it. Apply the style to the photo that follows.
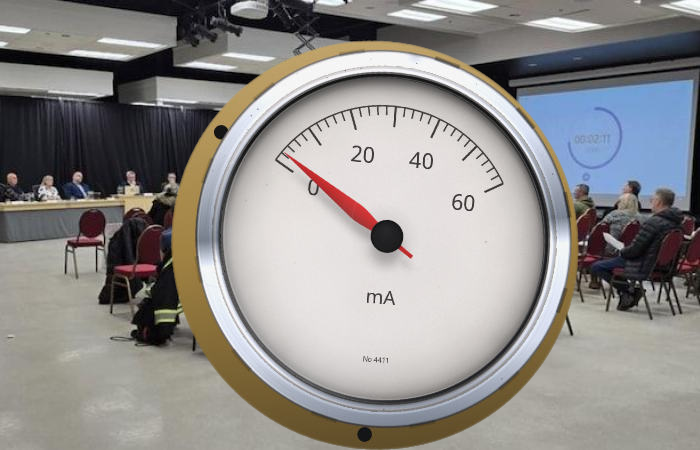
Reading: 2mA
